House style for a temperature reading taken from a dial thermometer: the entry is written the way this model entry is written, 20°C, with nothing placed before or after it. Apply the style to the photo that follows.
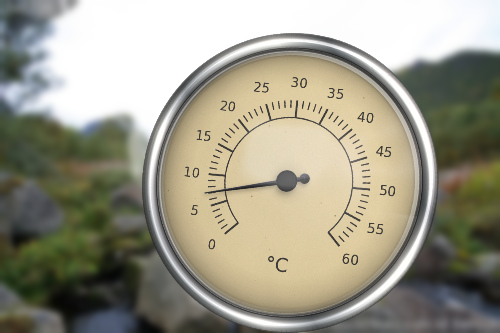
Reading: 7°C
